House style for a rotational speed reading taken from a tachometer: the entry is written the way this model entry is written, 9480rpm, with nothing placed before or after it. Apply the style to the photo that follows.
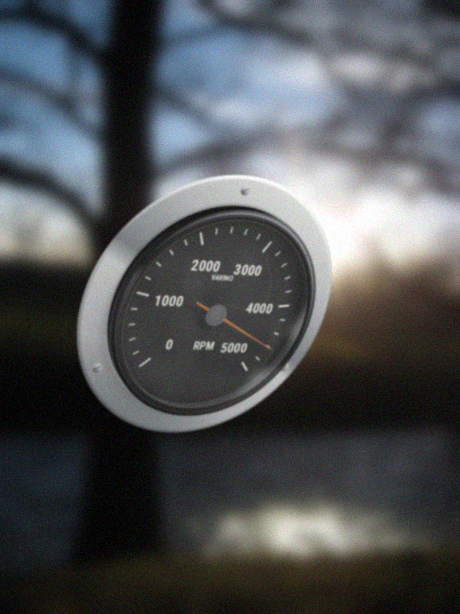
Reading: 4600rpm
